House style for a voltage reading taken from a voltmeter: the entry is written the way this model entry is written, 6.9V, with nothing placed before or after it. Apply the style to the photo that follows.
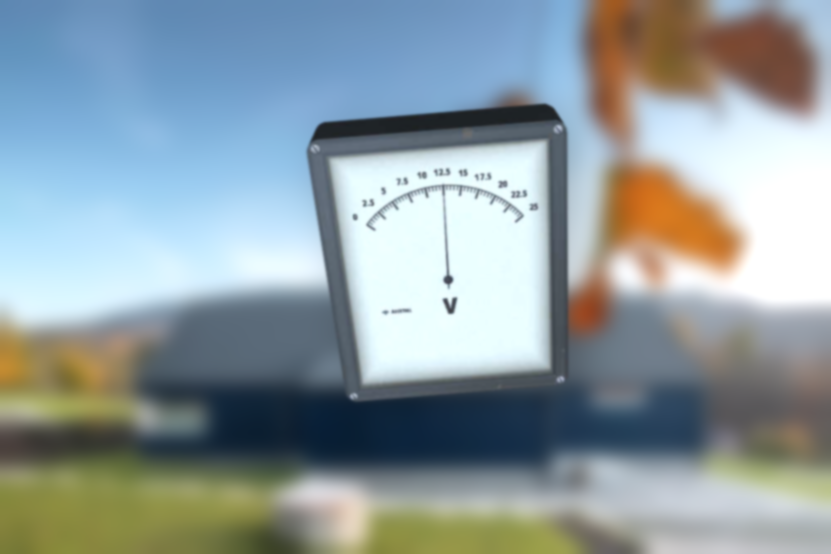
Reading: 12.5V
